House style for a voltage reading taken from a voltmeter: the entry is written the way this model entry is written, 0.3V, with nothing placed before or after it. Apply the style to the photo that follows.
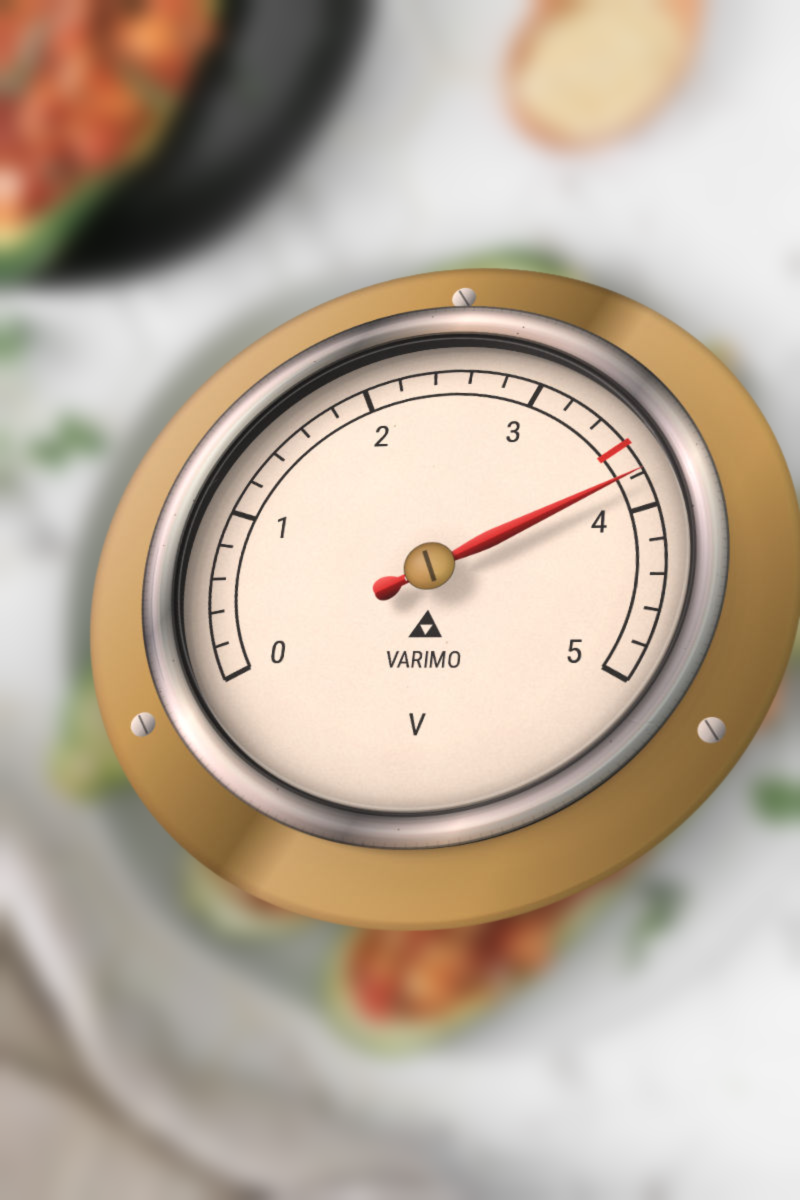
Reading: 3.8V
